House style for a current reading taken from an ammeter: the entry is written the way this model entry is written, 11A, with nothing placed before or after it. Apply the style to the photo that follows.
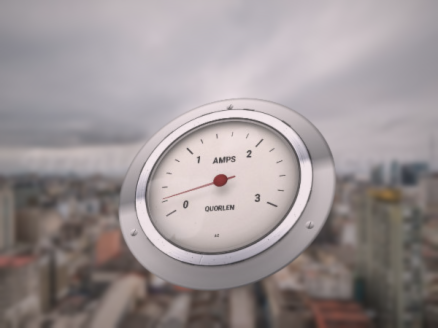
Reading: 0.2A
